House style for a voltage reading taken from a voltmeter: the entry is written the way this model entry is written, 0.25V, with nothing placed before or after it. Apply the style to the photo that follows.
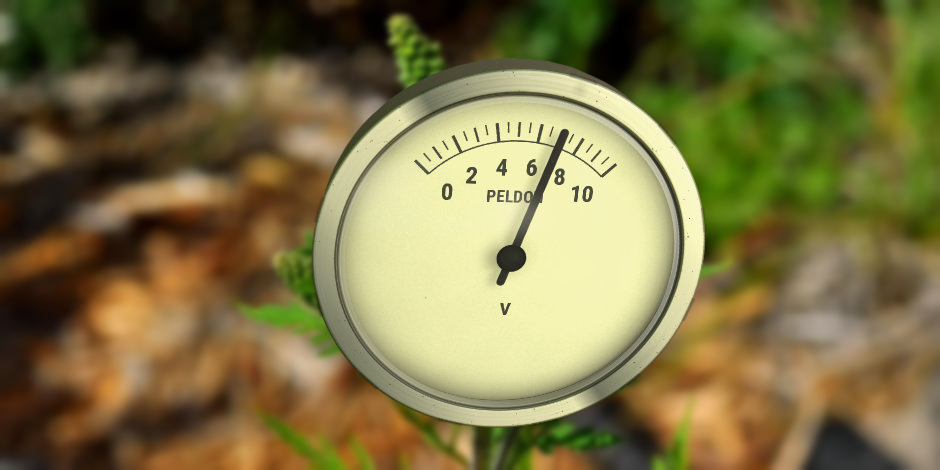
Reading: 7V
